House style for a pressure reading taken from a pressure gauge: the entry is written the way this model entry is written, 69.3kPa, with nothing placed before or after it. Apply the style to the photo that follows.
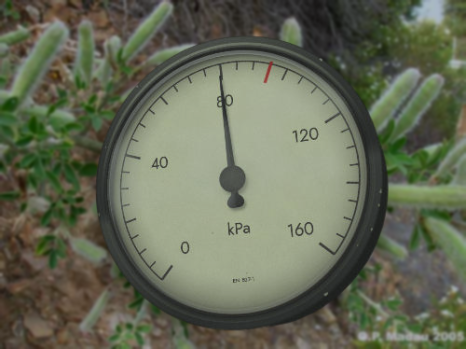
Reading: 80kPa
